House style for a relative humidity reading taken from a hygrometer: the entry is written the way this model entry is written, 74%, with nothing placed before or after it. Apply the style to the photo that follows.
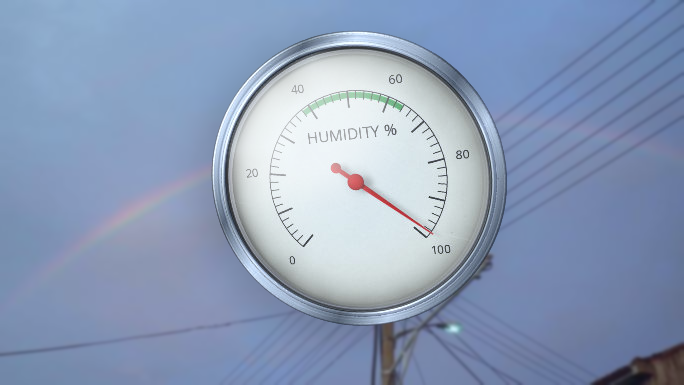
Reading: 98%
